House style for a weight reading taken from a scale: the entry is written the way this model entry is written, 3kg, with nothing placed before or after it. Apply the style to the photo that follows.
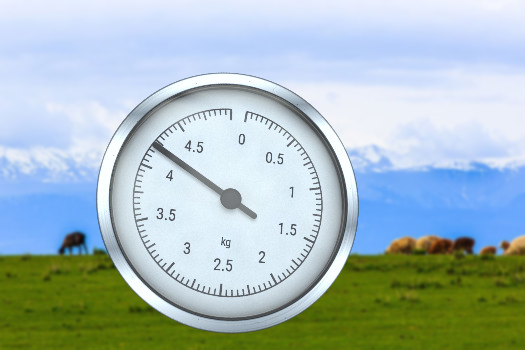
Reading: 4.2kg
